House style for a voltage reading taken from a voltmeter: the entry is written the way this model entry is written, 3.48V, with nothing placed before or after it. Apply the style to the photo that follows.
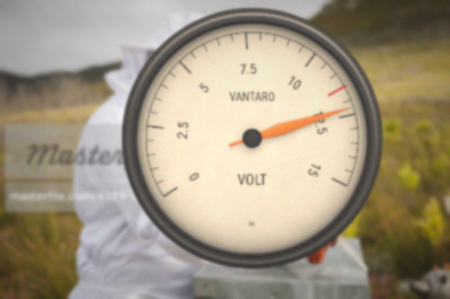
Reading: 12.25V
